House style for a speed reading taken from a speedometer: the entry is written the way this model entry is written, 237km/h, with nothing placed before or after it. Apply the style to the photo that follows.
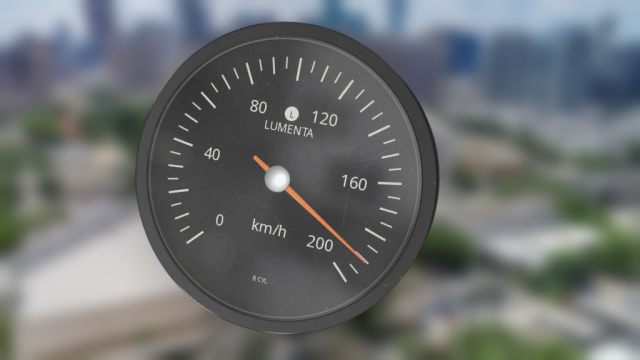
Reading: 190km/h
